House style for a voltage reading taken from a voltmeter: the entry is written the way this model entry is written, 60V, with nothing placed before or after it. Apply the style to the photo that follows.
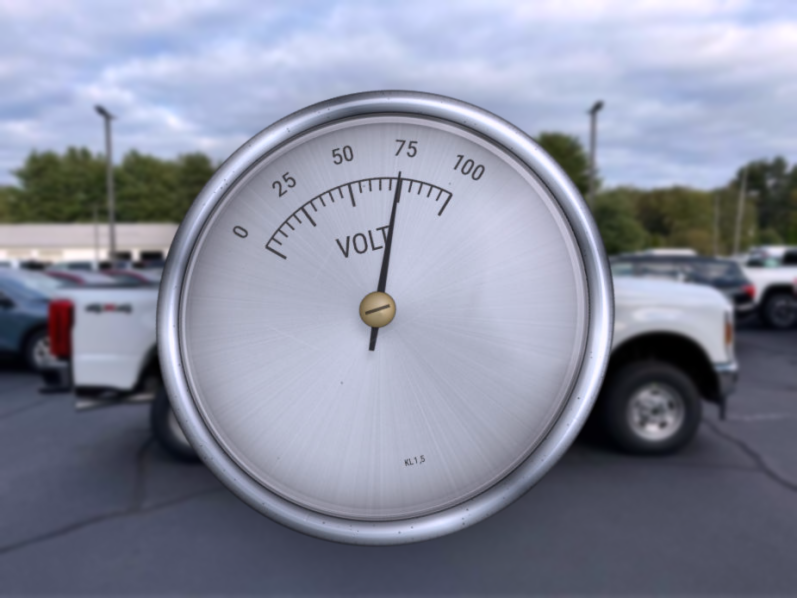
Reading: 75V
